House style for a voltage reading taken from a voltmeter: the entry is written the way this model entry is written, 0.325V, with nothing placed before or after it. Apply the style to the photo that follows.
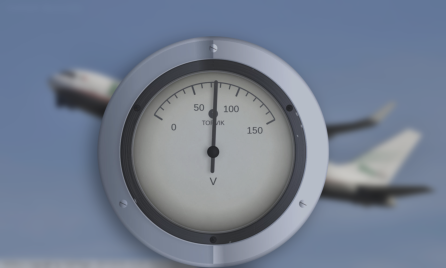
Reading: 75V
